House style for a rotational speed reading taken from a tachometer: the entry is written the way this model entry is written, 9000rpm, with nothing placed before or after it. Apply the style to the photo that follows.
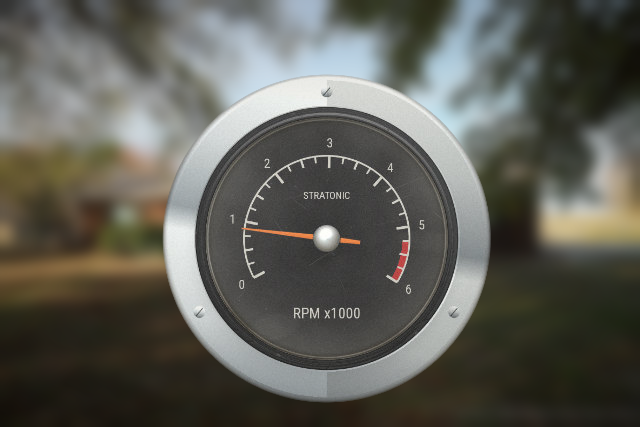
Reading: 875rpm
